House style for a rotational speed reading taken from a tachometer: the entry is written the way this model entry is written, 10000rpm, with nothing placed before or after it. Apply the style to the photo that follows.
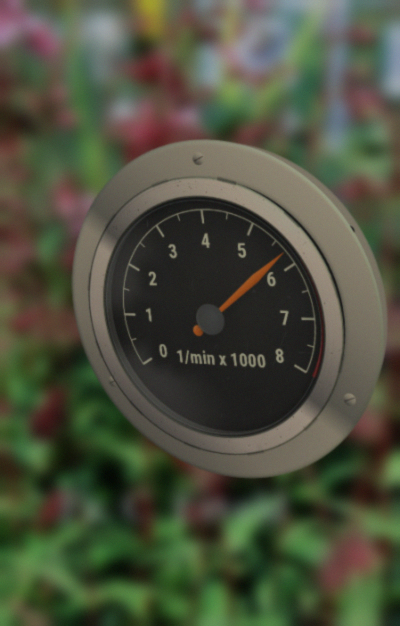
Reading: 5750rpm
